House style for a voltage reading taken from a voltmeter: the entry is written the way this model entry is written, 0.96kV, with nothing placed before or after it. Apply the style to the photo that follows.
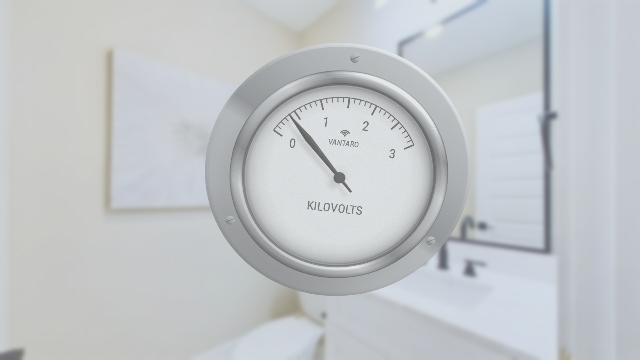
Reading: 0.4kV
